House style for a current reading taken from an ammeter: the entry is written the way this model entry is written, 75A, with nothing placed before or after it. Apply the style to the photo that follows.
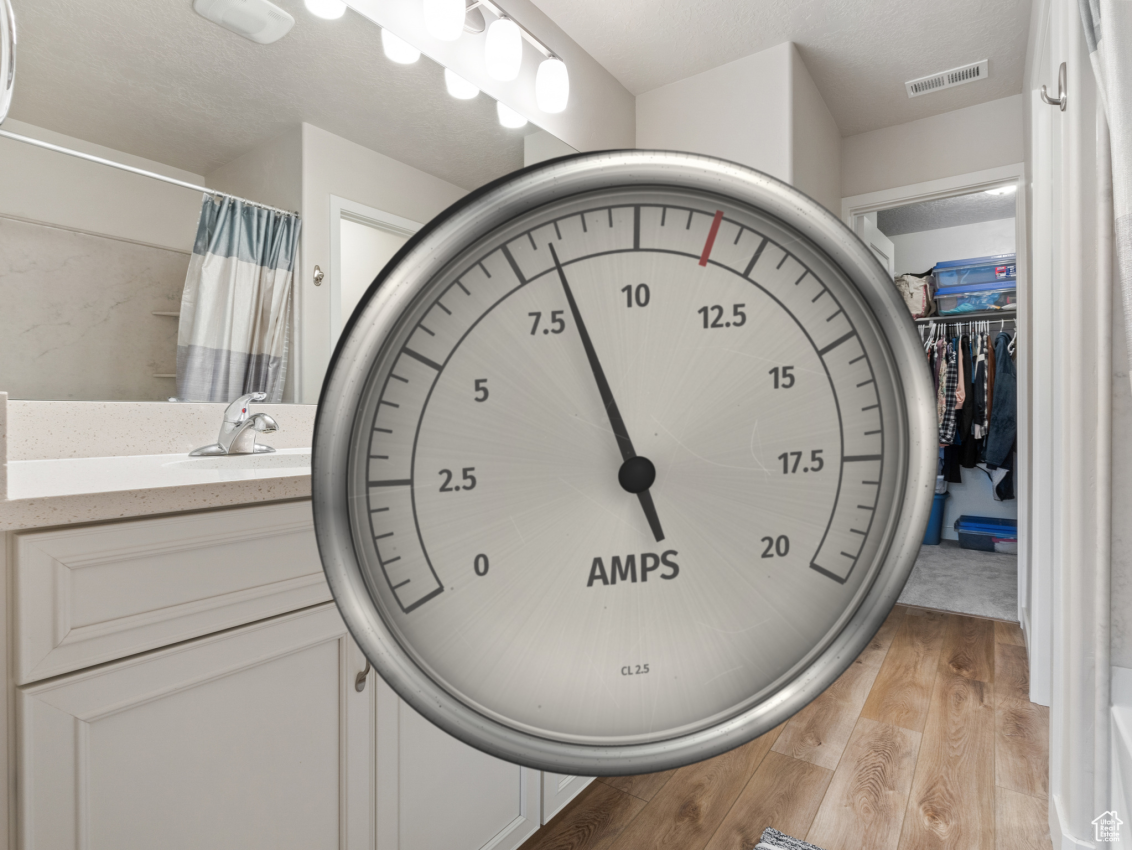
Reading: 8.25A
